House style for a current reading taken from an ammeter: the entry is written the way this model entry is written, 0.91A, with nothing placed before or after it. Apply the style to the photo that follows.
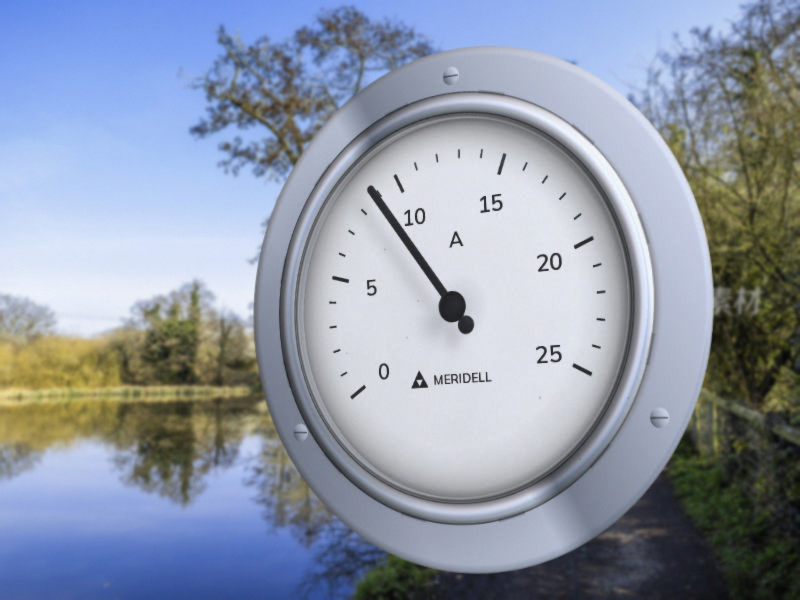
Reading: 9A
